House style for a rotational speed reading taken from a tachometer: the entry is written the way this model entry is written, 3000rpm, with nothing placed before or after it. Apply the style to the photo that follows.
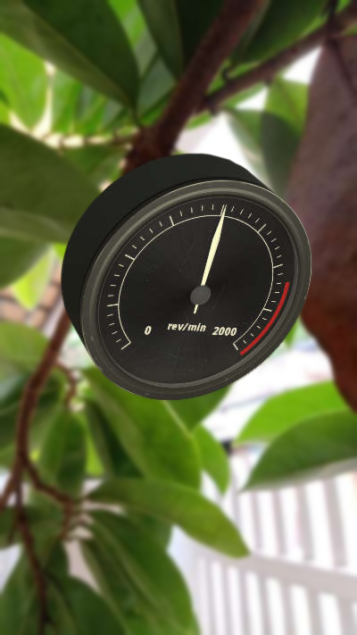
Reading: 1000rpm
